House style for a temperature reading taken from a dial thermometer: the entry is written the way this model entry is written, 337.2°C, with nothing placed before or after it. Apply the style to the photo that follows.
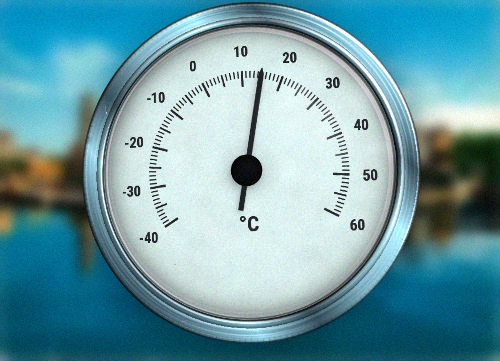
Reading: 15°C
